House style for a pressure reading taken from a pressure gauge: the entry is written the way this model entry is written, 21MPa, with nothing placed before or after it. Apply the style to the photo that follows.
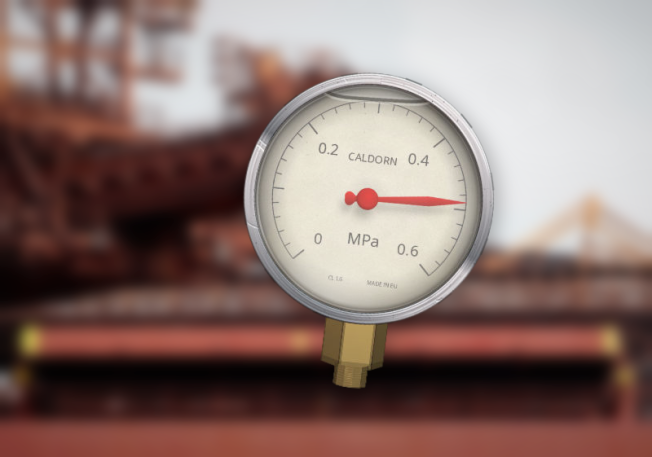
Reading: 0.49MPa
